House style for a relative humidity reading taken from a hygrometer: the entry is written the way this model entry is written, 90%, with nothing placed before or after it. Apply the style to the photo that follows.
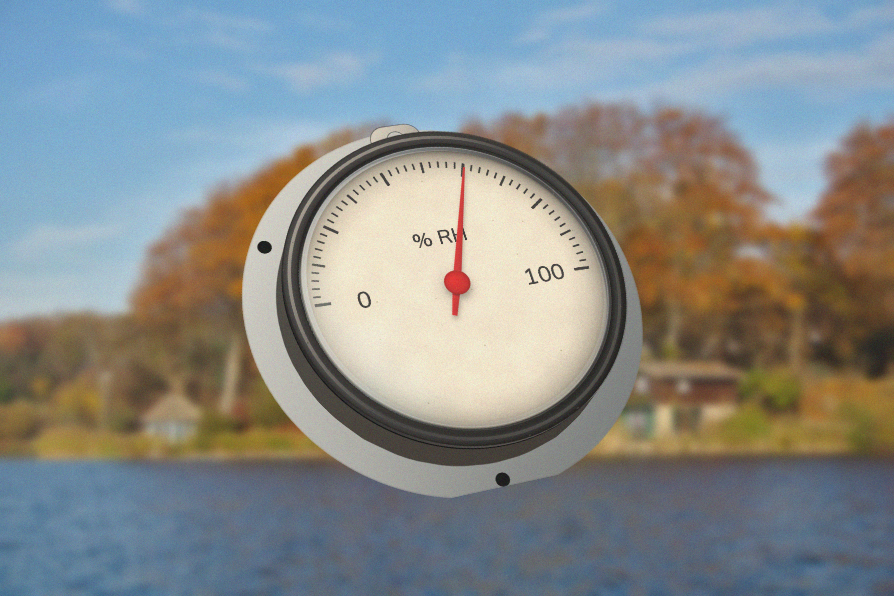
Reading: 60%
